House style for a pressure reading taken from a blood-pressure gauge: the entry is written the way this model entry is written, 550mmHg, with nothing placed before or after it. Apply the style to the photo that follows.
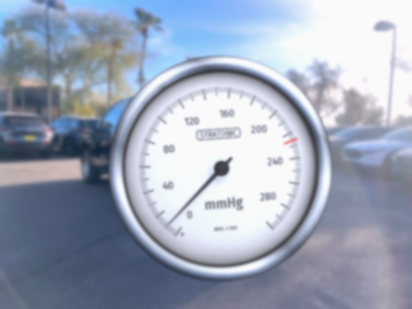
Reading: 10mmHg
